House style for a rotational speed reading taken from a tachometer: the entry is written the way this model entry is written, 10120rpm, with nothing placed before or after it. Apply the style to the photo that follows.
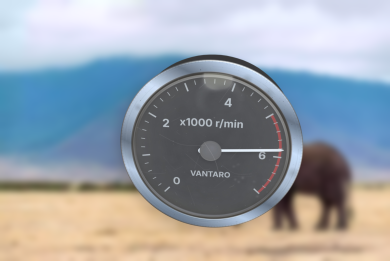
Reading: 5800rpm
